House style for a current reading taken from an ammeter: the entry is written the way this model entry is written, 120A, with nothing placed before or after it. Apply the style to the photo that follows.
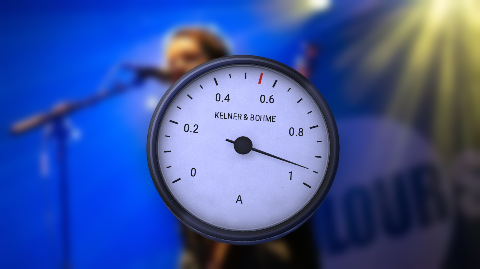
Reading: 0.95A
